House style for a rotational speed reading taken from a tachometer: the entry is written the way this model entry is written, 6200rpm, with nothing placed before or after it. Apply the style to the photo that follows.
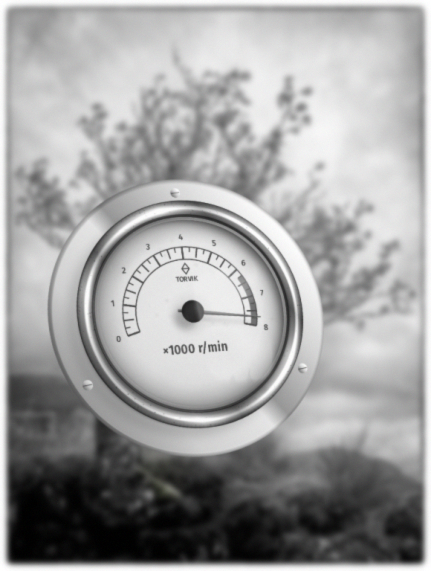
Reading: 7750rpm
